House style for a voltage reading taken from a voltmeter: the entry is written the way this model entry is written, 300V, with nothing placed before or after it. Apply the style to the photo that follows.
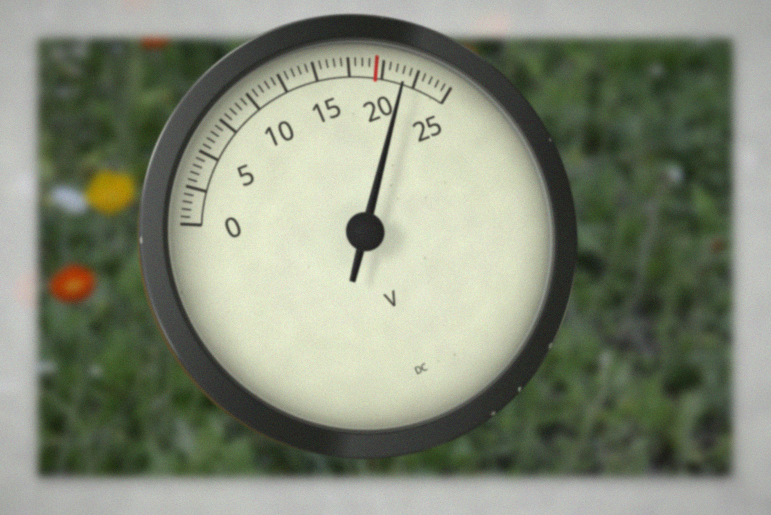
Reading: 21.5V
